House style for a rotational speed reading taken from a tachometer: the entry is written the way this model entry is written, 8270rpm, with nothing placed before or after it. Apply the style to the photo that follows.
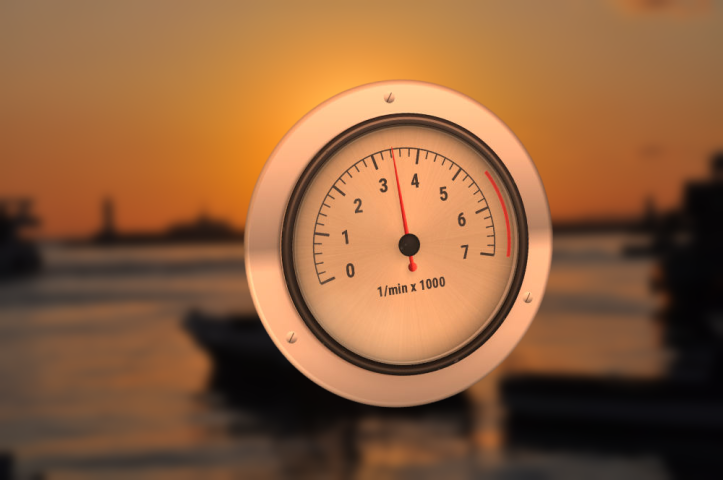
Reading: 3400rpm
